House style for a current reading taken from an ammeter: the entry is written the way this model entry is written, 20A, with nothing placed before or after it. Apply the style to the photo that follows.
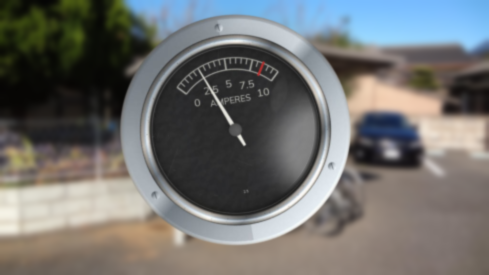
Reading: 2.5A
